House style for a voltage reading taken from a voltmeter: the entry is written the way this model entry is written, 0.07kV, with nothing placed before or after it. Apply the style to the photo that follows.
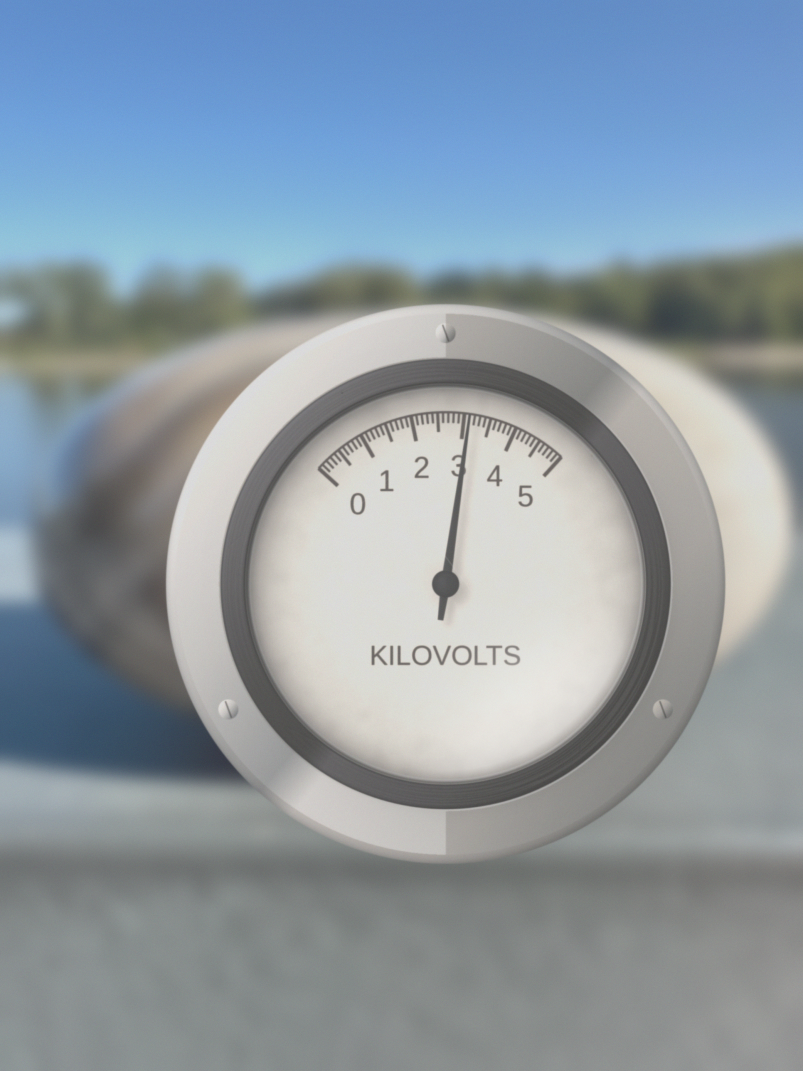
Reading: 3.1kV
